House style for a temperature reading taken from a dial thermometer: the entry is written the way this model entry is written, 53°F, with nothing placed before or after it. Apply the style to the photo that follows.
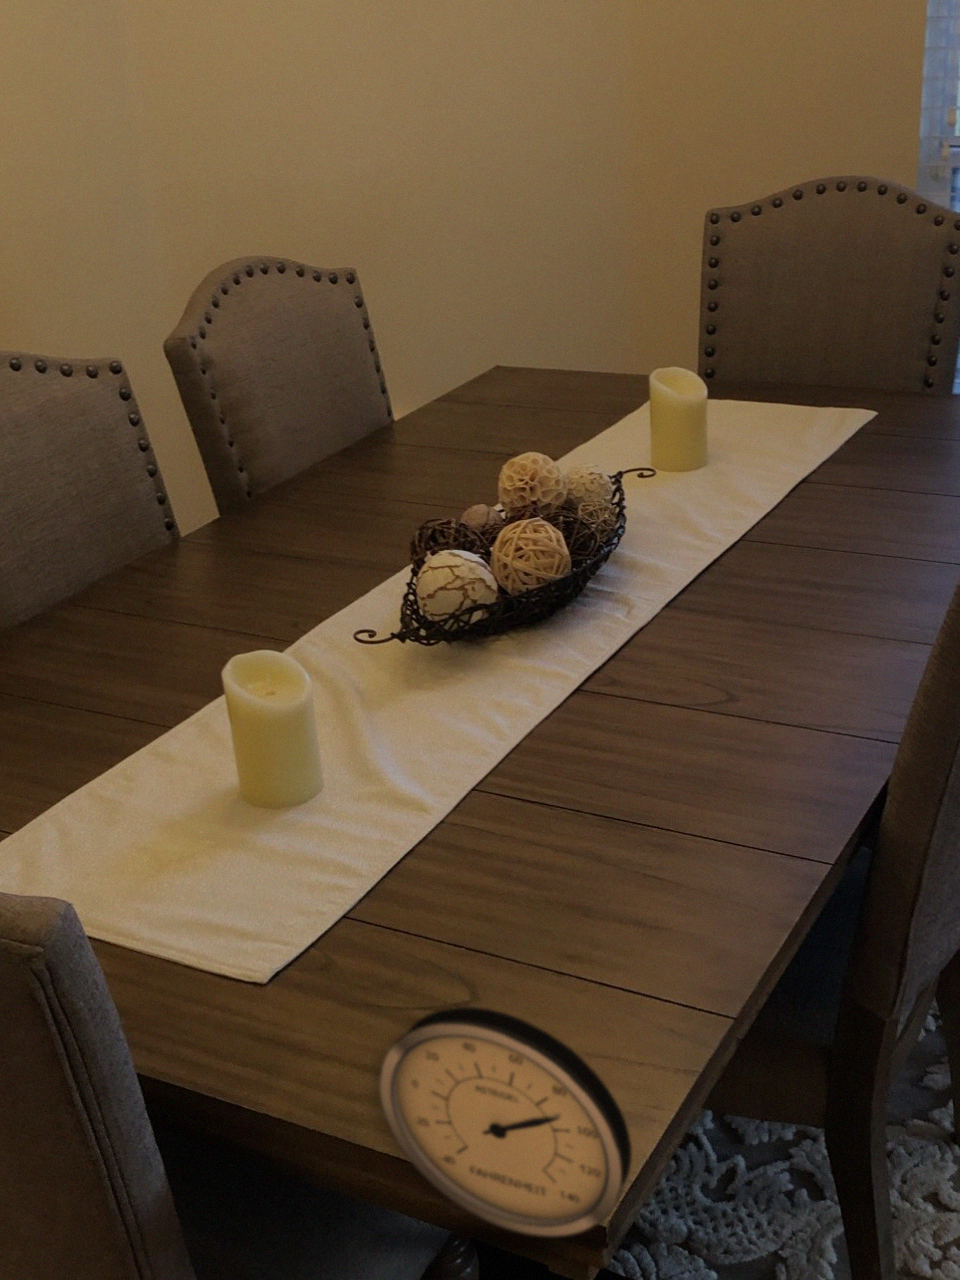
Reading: 90°F
